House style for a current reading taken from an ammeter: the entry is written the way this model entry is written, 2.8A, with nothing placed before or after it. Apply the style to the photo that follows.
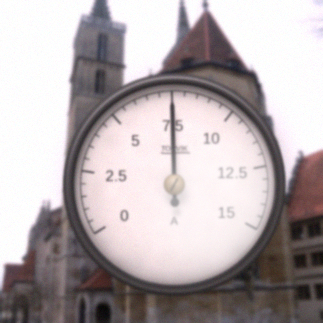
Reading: 7.5A
